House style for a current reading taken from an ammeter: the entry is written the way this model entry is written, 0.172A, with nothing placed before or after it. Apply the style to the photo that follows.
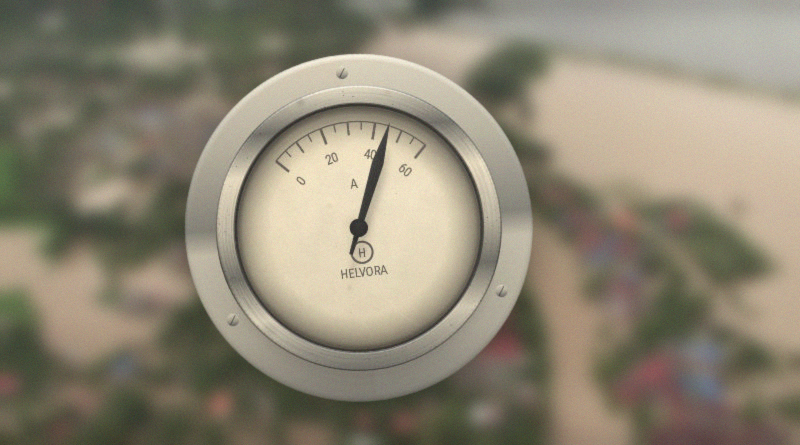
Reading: 45A
